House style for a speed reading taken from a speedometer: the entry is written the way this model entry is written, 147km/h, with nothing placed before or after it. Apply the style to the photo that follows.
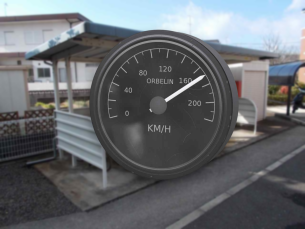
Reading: 170km/h
